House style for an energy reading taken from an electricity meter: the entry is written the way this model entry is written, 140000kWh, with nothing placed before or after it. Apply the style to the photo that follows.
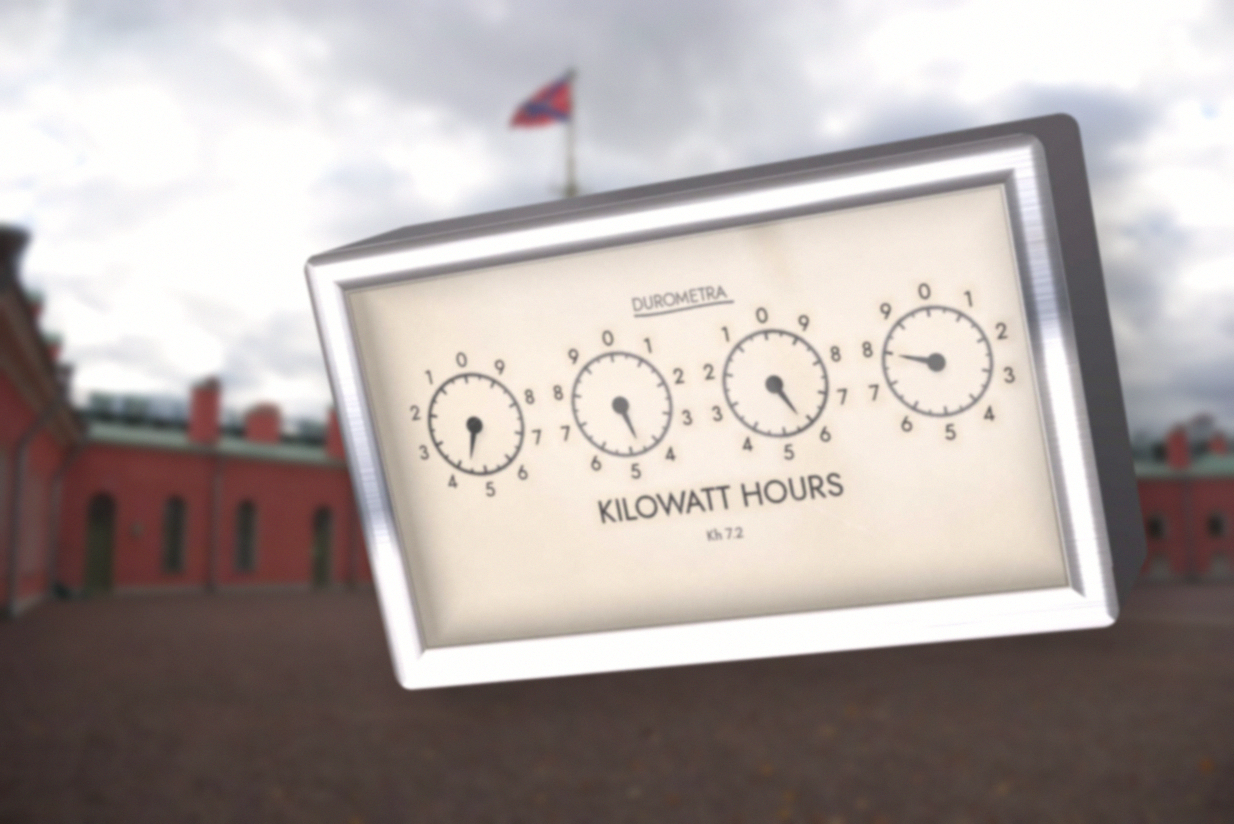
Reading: 4458kWh
